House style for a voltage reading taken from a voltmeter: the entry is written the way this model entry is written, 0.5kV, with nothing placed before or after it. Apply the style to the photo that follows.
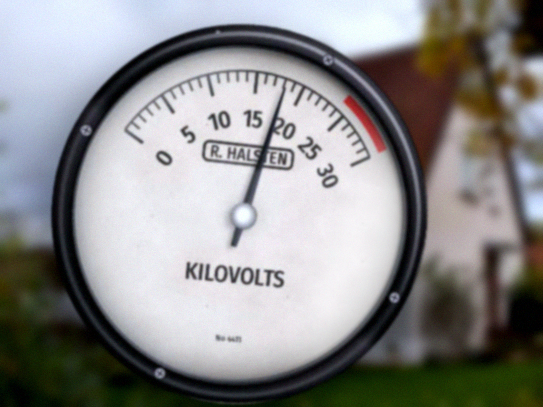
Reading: 18kV
